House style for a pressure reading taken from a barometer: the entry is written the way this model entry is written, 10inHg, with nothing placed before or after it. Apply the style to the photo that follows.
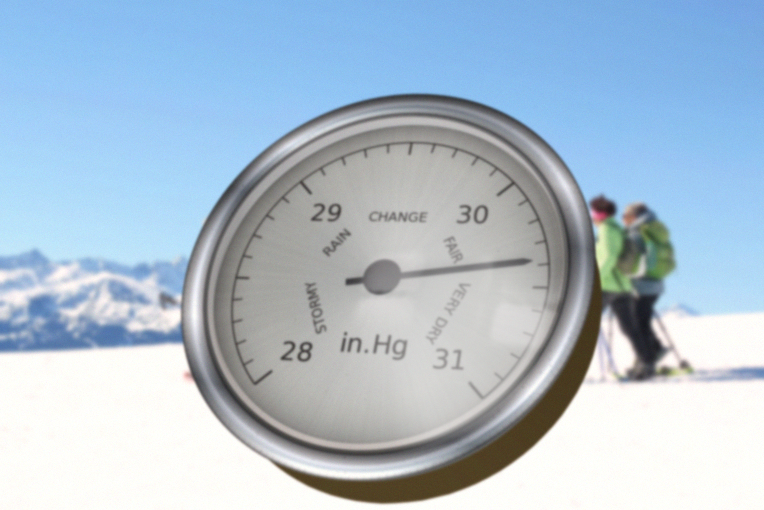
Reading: 30.4inHg
